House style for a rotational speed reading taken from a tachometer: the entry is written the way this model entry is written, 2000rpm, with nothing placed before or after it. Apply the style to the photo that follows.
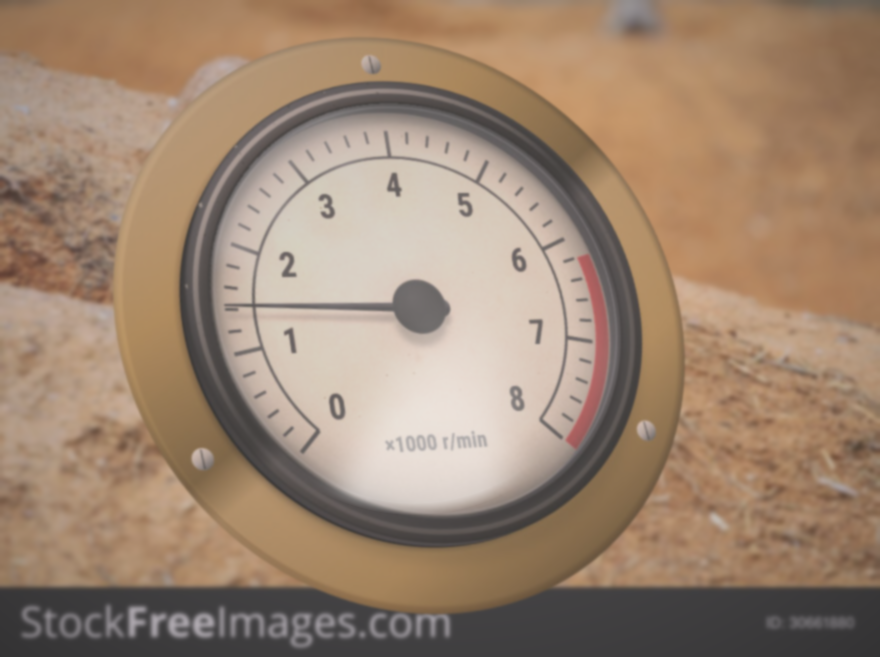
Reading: 1400rpm
